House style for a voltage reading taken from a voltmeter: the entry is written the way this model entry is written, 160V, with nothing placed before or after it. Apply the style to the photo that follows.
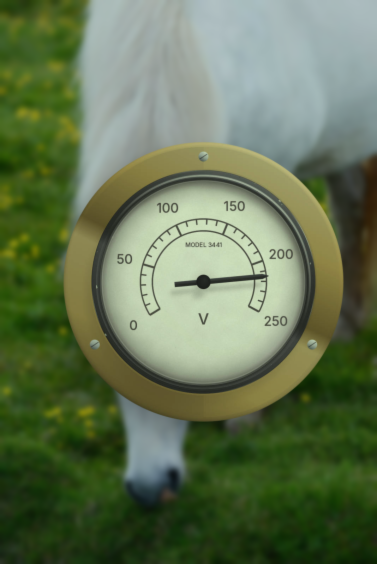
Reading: 215V
